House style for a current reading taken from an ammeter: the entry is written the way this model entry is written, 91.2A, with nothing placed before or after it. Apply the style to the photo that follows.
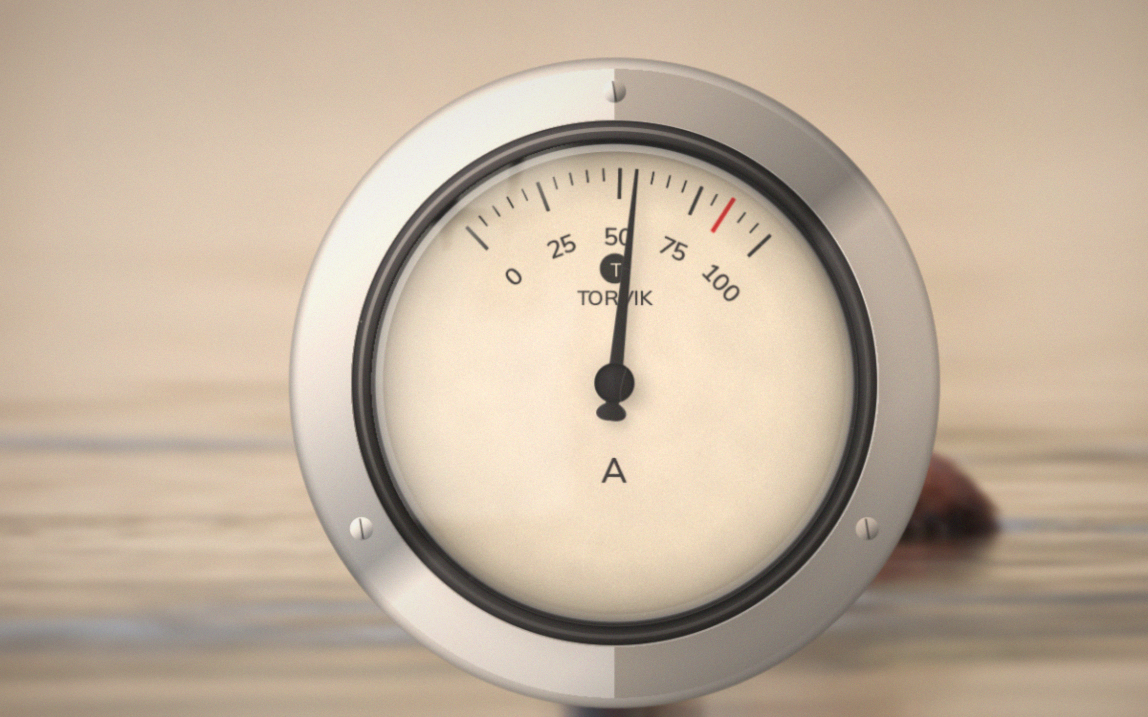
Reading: 55A
